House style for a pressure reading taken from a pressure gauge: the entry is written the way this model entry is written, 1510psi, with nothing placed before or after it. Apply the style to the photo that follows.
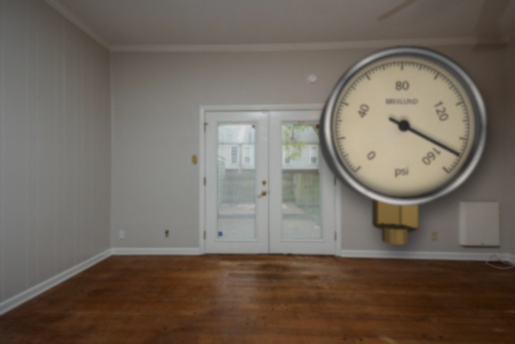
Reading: 150psi
